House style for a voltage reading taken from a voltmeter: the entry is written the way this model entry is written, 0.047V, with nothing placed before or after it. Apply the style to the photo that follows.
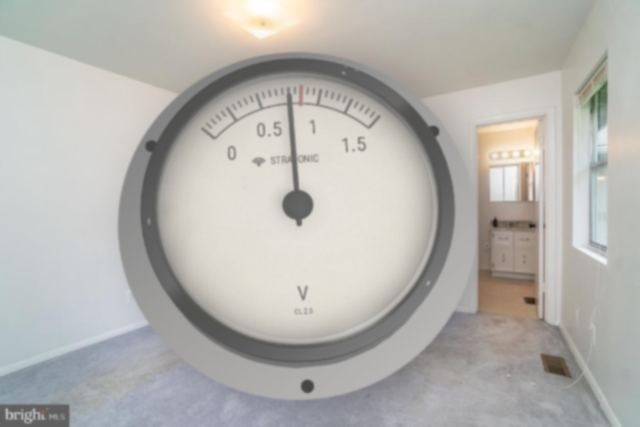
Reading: 0.75V
